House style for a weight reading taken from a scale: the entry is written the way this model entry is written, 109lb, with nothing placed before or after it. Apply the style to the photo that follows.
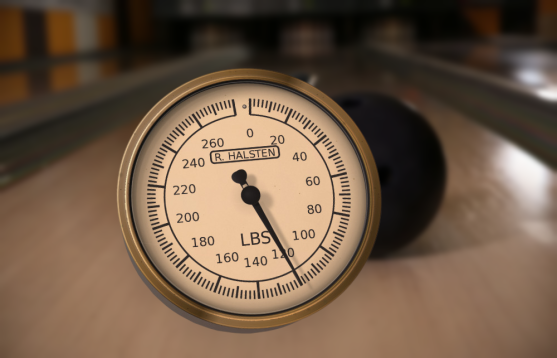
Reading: 120lb
